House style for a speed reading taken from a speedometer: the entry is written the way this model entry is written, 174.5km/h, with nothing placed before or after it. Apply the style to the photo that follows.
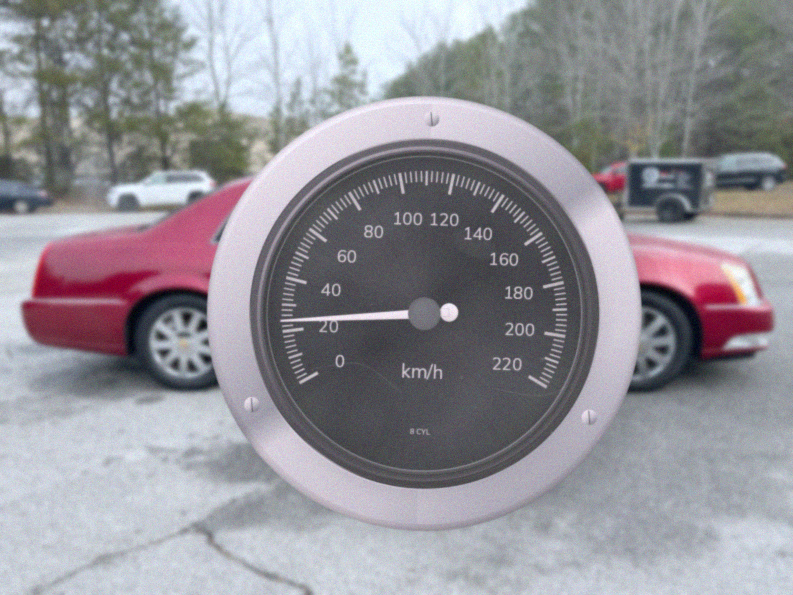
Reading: 24km/h
